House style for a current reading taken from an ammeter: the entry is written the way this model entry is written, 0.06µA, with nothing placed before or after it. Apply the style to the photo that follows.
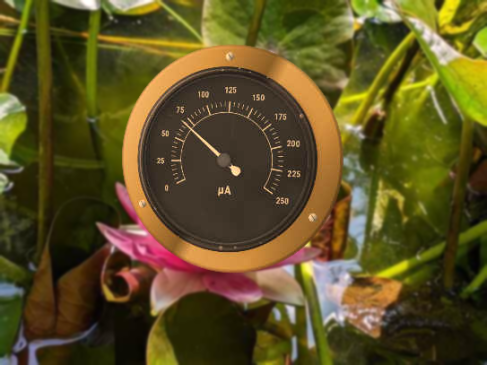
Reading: 70µA
